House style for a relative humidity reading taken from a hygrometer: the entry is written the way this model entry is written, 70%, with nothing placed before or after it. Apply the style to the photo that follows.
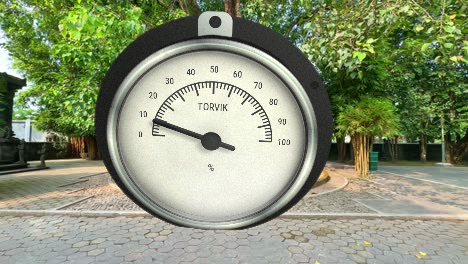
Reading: 10%
